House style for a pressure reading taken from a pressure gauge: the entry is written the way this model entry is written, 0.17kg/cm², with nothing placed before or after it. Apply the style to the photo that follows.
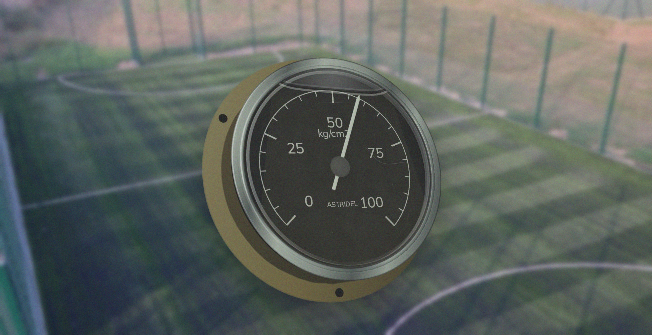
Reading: 57.5kg/cm²
